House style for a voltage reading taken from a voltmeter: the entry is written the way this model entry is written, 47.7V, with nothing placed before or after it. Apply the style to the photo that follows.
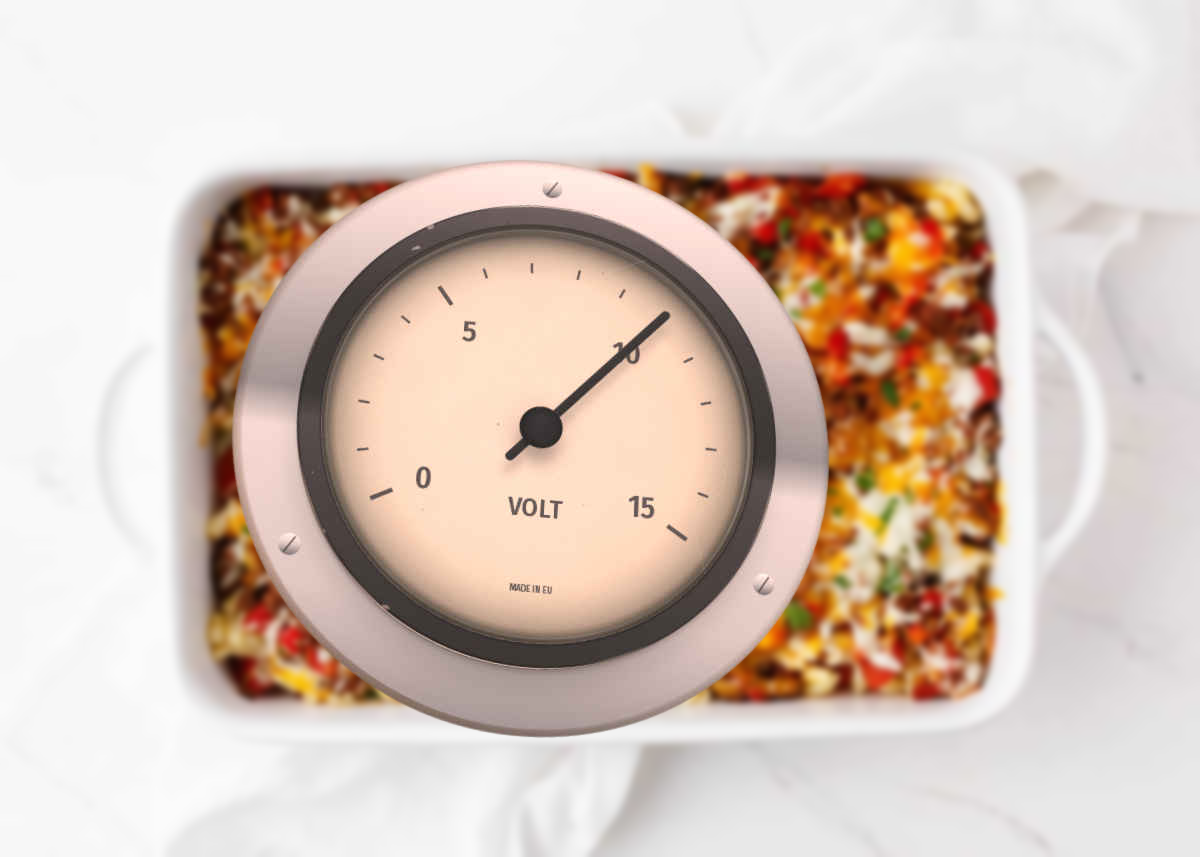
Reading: 10V
